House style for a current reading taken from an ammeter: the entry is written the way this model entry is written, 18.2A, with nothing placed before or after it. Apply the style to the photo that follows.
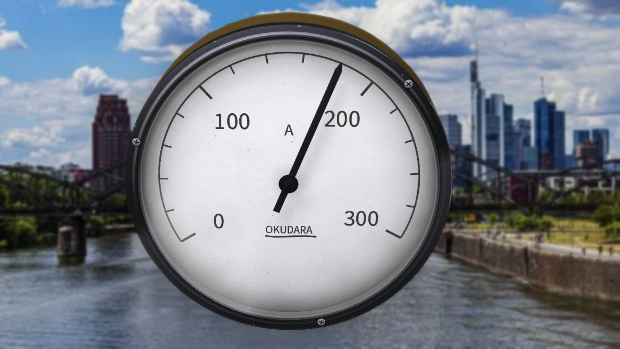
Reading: 180A
